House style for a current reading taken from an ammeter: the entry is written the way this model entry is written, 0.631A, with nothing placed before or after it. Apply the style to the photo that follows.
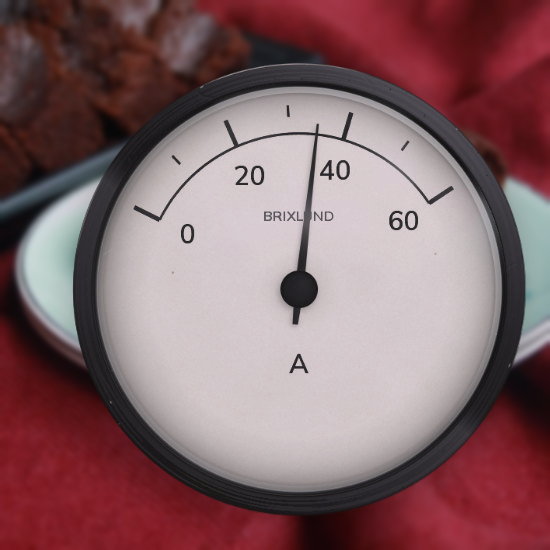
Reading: 35A
